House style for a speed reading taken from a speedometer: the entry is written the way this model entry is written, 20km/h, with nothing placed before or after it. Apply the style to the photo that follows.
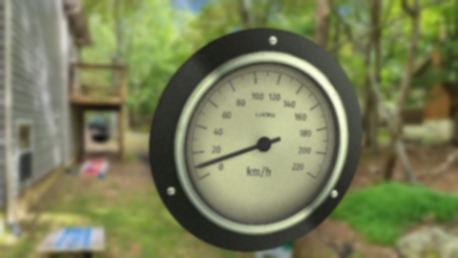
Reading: 10km/h
